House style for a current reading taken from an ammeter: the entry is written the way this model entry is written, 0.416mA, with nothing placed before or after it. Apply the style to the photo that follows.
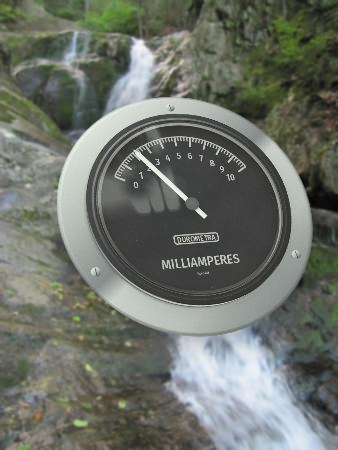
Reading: 2mA
